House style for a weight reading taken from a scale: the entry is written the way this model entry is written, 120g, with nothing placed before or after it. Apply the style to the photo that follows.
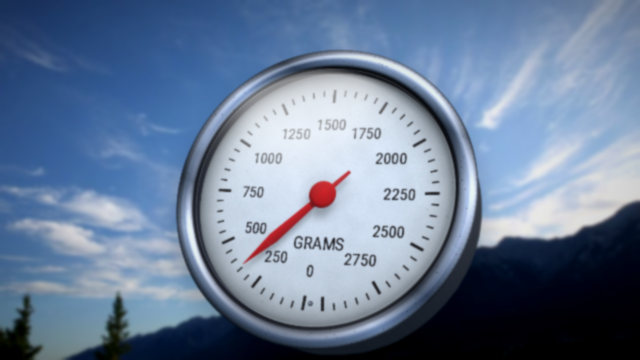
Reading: 350g
